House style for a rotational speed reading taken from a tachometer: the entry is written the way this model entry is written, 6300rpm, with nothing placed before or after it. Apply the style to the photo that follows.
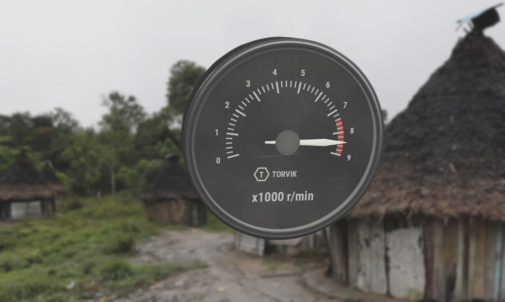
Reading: 8400rpm
